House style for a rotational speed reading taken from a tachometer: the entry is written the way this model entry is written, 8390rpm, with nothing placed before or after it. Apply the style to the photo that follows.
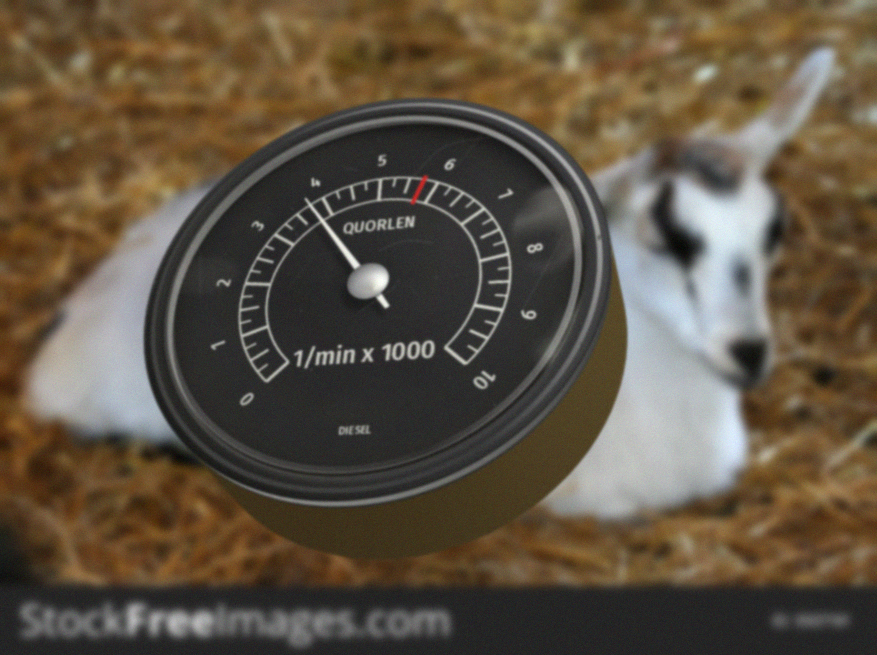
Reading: 3750rpm
